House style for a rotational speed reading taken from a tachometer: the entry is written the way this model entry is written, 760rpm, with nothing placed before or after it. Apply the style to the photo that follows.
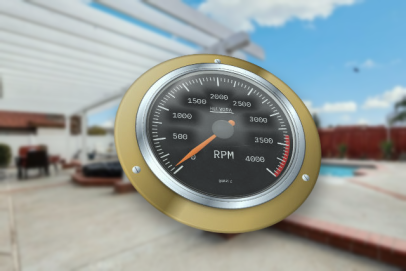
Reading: 50rpm
